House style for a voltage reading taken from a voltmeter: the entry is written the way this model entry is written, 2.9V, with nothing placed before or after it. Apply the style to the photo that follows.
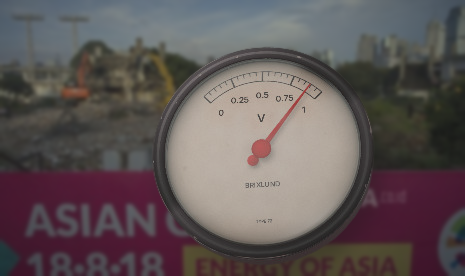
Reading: 0.9V
